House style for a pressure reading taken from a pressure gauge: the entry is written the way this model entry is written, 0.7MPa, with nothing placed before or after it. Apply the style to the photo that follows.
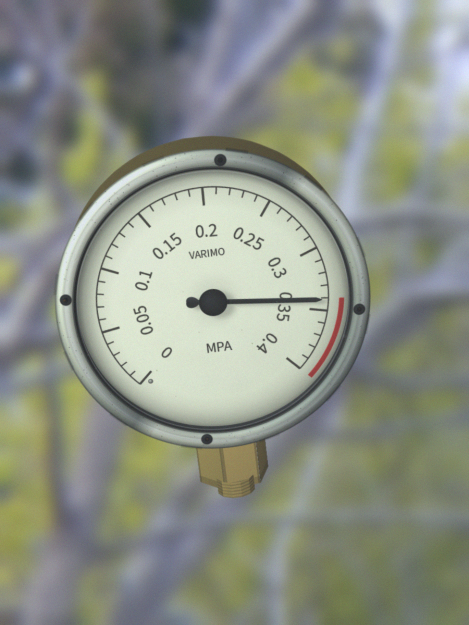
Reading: 0.34MPa
